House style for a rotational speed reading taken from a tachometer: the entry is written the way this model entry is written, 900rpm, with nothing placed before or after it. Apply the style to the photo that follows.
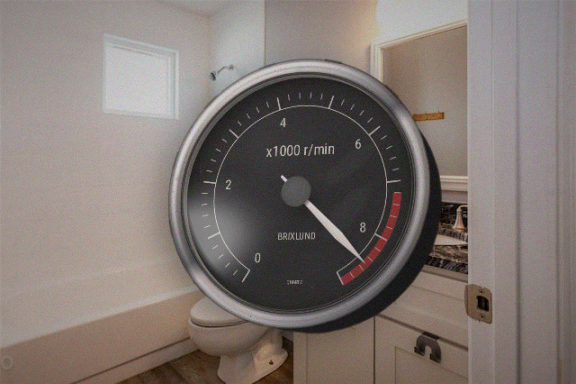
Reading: 8500rpm
